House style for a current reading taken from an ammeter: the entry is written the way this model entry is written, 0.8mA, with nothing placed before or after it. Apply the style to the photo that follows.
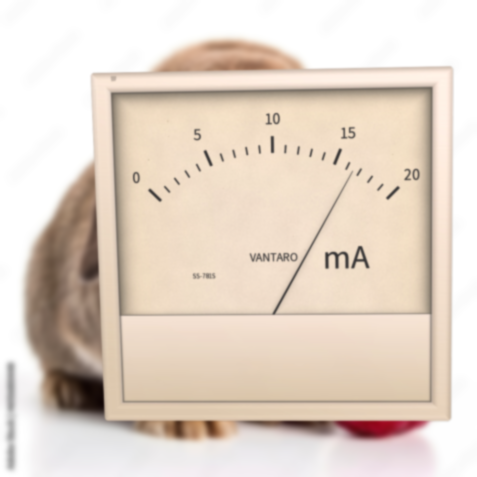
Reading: 16.5mA
